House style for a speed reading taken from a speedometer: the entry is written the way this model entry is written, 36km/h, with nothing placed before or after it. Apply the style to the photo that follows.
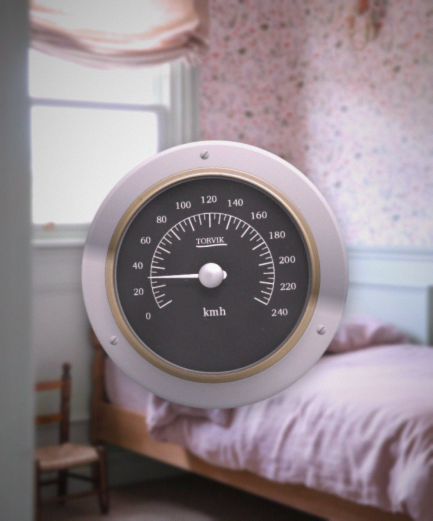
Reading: 30km/h
